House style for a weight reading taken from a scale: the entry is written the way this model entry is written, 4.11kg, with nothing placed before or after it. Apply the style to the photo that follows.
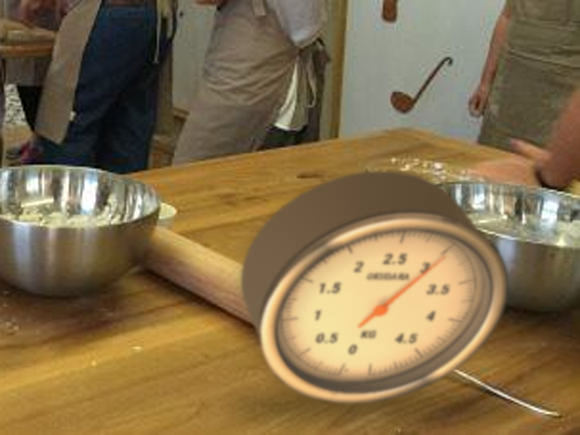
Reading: 3kg
